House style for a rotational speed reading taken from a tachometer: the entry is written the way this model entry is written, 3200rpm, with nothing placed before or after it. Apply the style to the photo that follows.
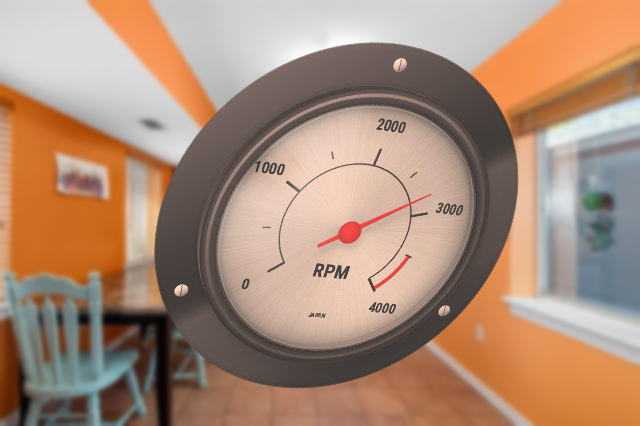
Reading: 2750rpm
